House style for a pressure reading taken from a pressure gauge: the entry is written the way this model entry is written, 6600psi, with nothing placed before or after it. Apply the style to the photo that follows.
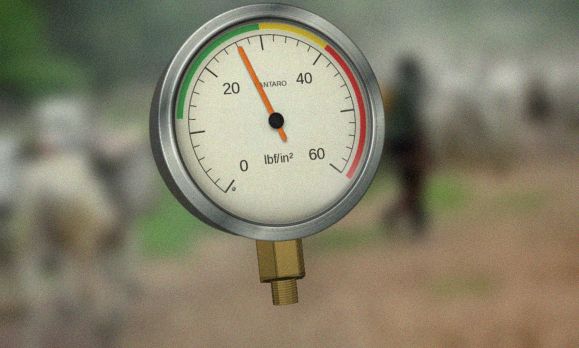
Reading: 26psi
